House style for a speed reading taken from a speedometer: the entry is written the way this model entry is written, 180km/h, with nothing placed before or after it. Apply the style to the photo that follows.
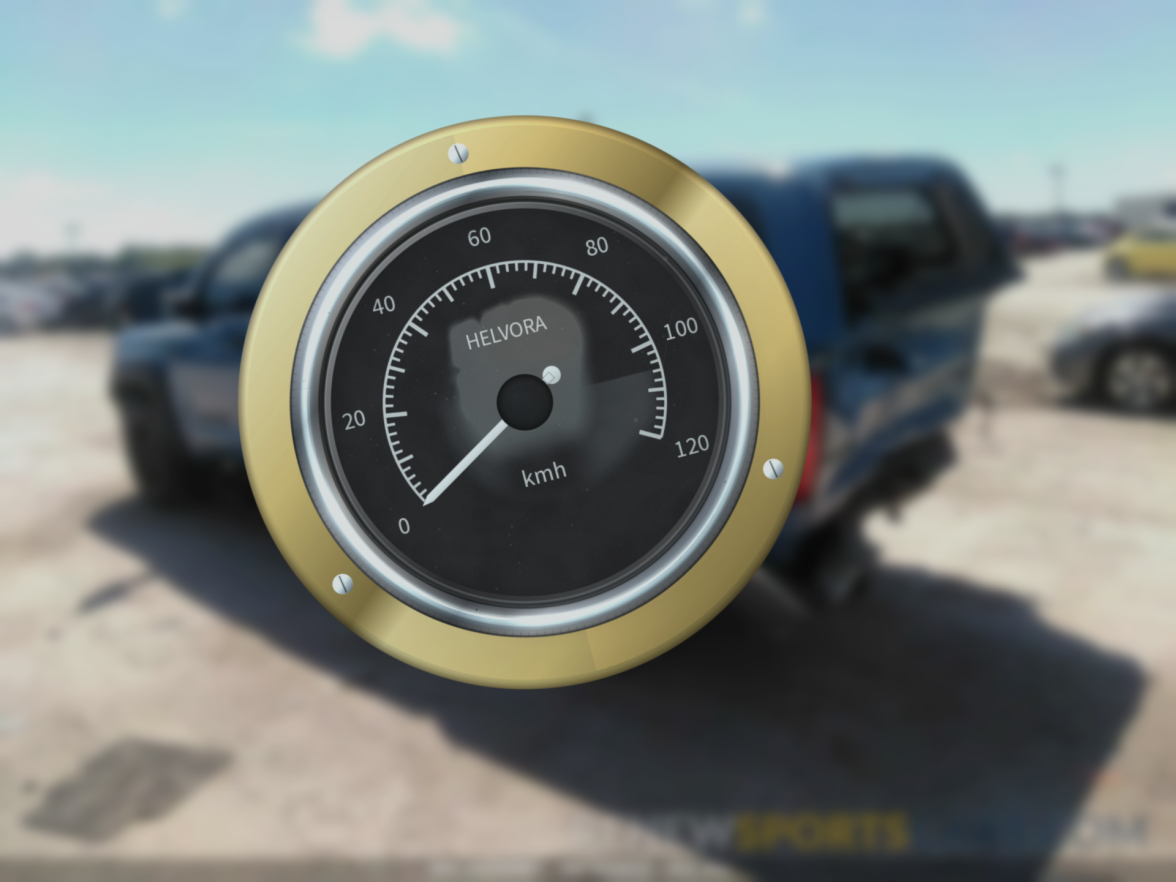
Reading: 0km/h
